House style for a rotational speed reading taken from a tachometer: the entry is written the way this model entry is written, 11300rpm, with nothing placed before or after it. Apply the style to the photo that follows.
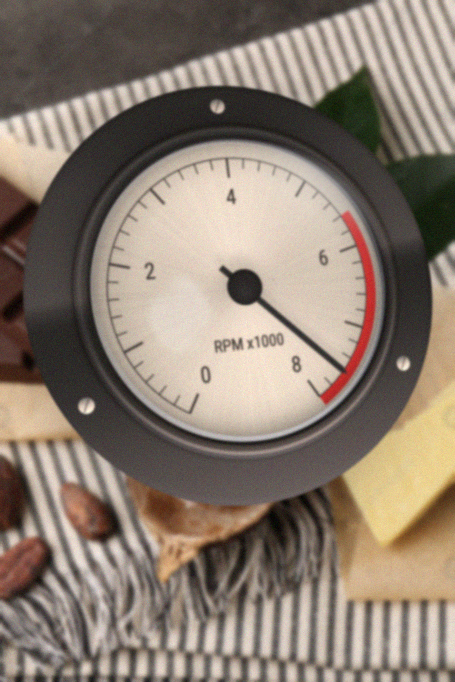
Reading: 7600rpm
